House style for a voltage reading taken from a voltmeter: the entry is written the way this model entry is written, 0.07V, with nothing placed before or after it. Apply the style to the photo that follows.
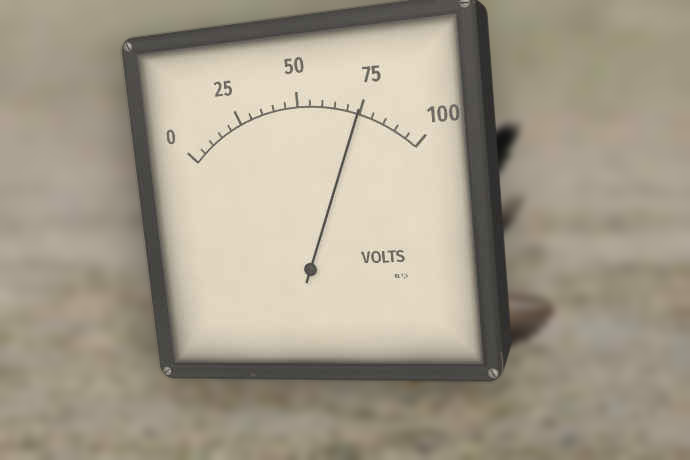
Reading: 75V
